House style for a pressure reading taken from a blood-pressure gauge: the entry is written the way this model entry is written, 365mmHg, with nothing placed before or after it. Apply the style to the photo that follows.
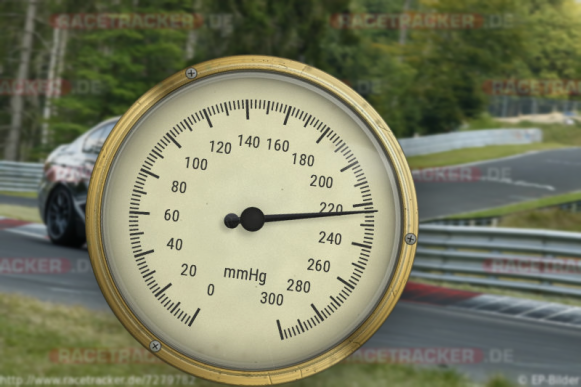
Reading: 224mmHg
